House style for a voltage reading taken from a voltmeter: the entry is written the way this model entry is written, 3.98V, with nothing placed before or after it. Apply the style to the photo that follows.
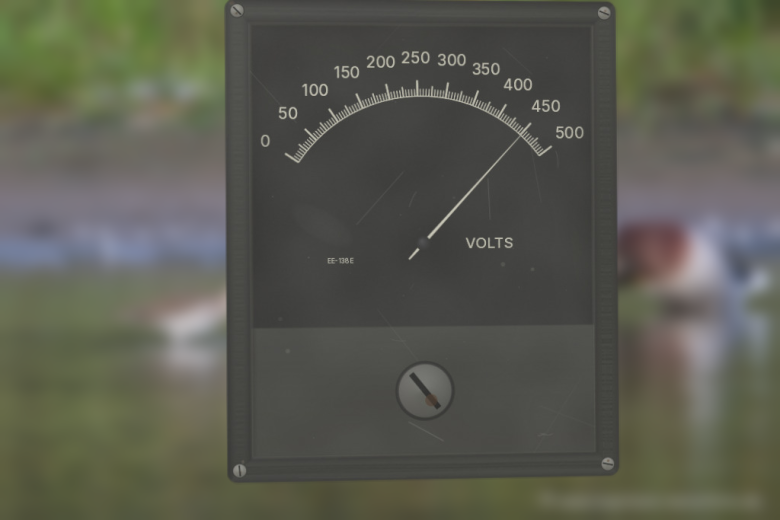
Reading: 450V
